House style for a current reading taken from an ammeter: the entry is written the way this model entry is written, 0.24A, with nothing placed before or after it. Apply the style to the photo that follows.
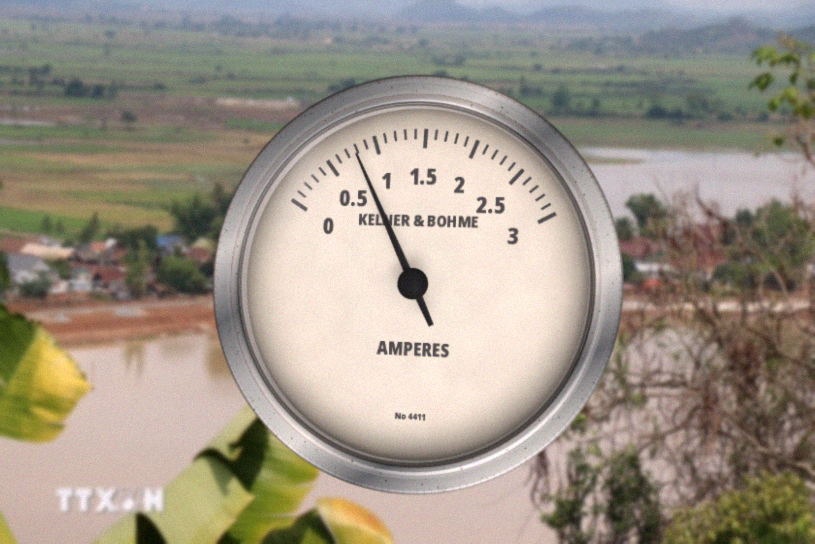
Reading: 0.8A
